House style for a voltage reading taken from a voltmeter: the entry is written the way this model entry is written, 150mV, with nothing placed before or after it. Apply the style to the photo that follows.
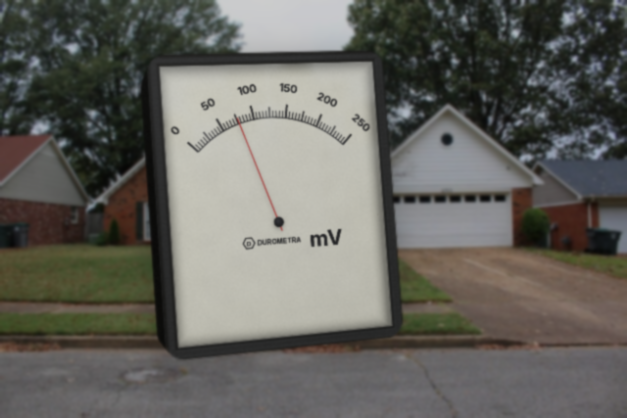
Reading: 75mV
